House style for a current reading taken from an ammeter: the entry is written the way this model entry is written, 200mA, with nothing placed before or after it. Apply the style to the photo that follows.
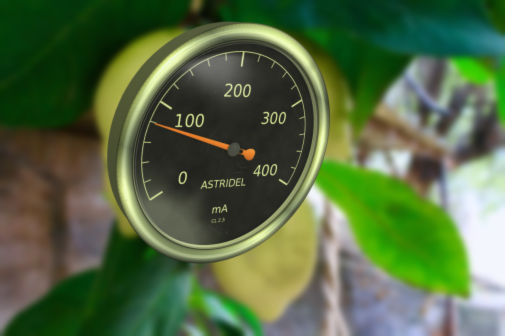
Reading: 80mA
